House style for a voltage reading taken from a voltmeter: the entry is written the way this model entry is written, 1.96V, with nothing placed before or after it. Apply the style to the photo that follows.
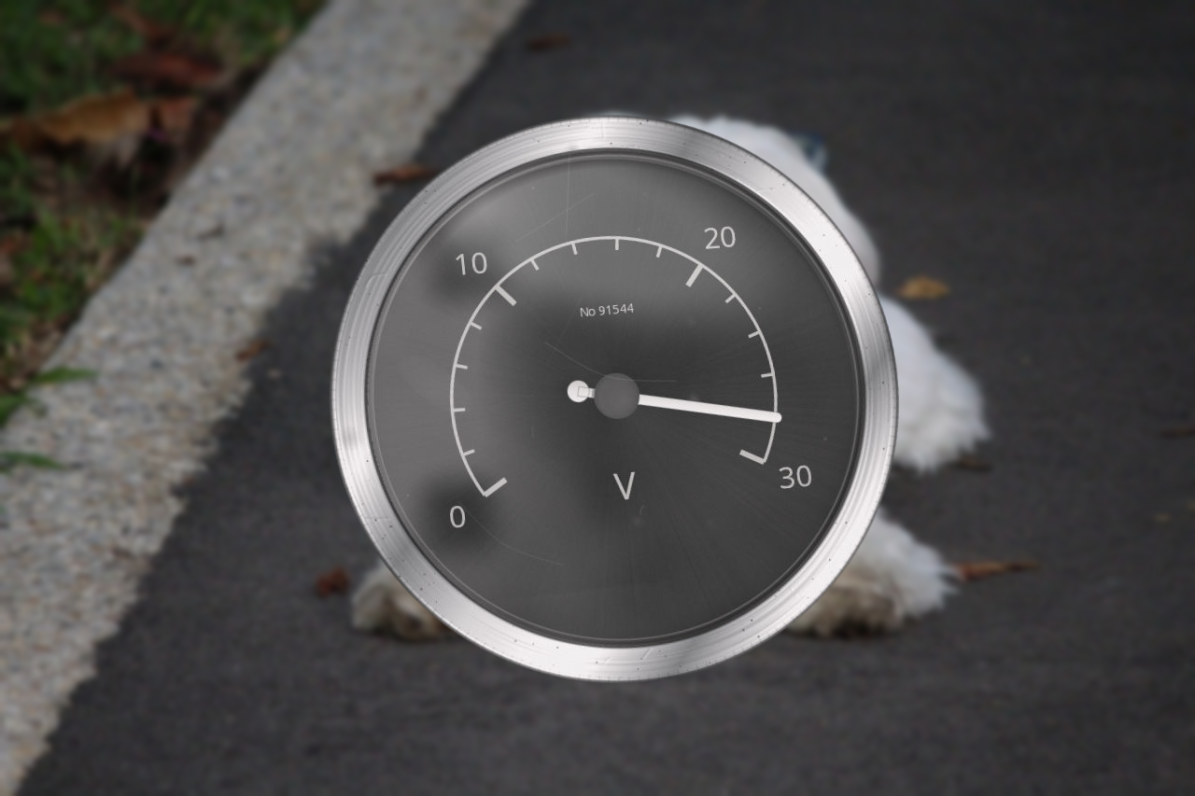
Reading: 28V
